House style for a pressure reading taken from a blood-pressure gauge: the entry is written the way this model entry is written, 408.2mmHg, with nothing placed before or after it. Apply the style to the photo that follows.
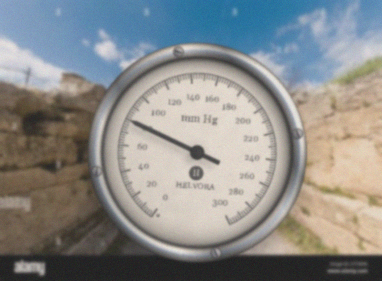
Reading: 80mmHg
